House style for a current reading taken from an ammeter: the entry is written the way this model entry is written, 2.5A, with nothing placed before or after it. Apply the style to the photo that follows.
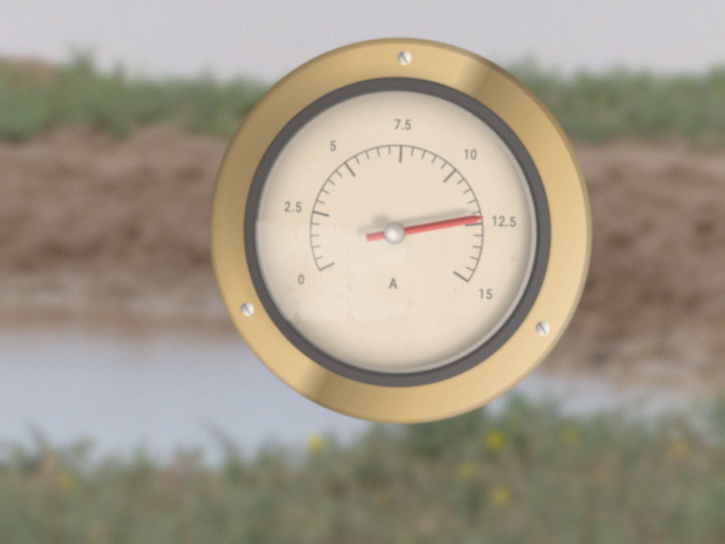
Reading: 12.25A
